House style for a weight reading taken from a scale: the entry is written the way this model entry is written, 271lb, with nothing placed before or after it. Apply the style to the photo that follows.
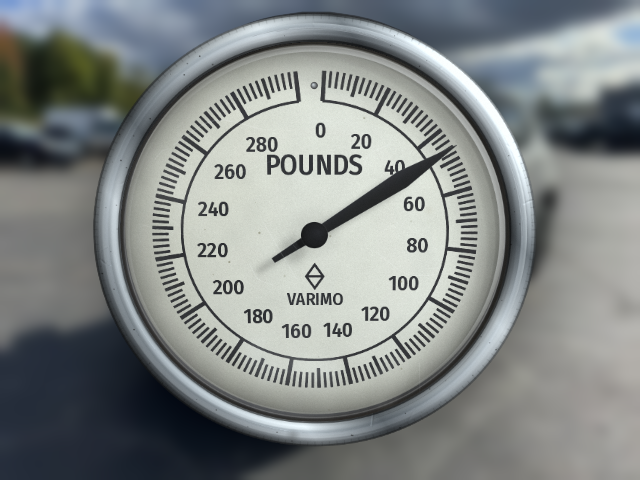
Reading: 46lb
